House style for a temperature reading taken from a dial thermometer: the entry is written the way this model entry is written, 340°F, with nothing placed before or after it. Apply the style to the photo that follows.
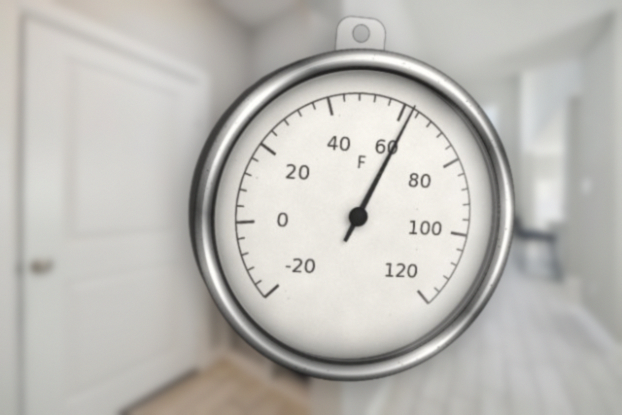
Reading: 62°F
